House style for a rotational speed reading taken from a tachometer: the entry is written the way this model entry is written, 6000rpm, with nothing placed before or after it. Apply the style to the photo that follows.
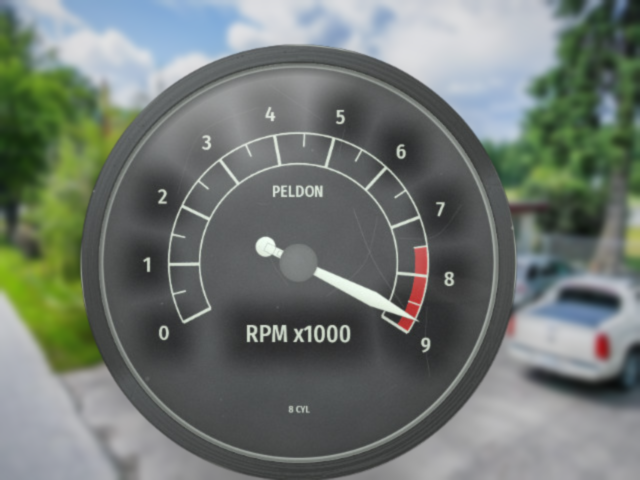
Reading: 8750rpm
